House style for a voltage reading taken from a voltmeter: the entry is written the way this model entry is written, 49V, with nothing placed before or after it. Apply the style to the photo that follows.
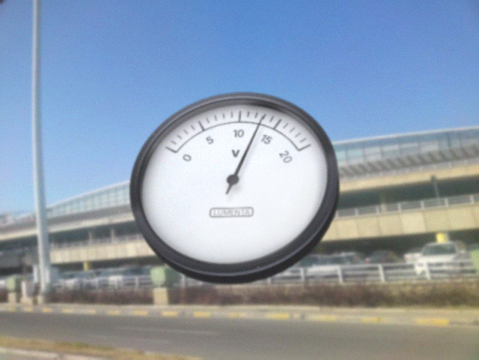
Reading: 13V
